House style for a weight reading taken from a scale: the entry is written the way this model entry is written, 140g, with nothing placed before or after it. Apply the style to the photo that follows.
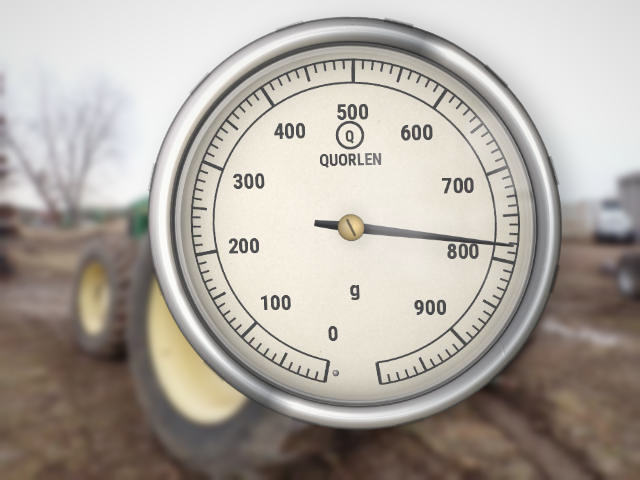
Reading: 780g
